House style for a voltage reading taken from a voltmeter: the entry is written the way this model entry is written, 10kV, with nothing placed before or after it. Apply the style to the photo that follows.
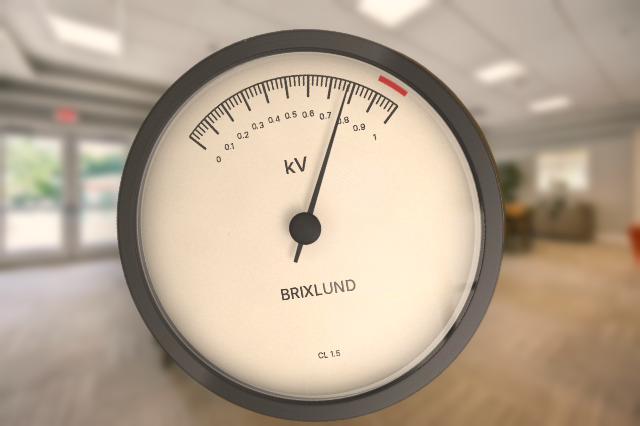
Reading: 0.78kV
